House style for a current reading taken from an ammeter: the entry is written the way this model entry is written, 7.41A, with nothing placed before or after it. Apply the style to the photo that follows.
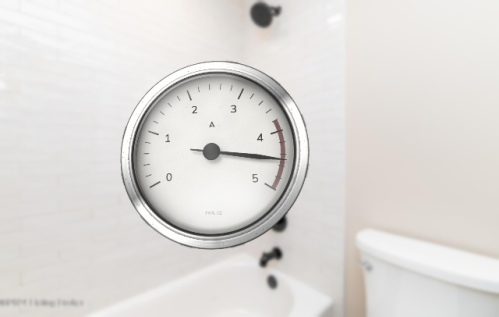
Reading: 4.5A
